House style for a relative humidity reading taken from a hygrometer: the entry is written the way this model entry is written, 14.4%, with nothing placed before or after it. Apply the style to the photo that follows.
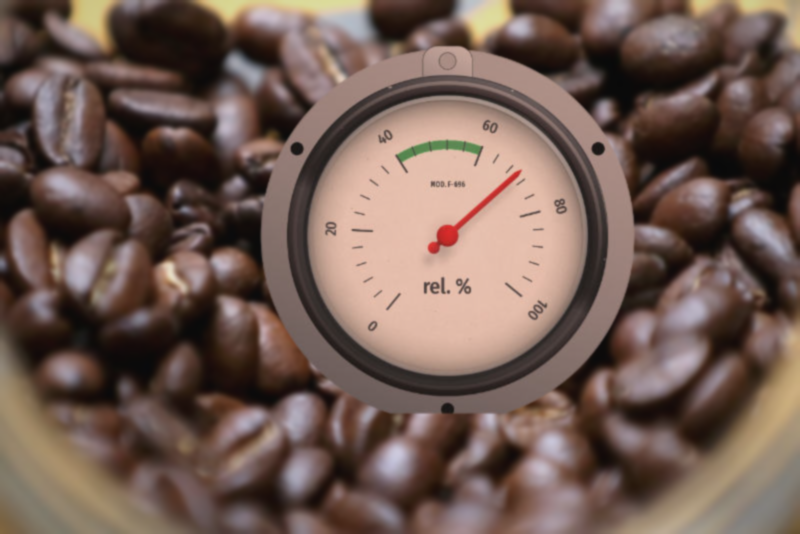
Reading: 70%
